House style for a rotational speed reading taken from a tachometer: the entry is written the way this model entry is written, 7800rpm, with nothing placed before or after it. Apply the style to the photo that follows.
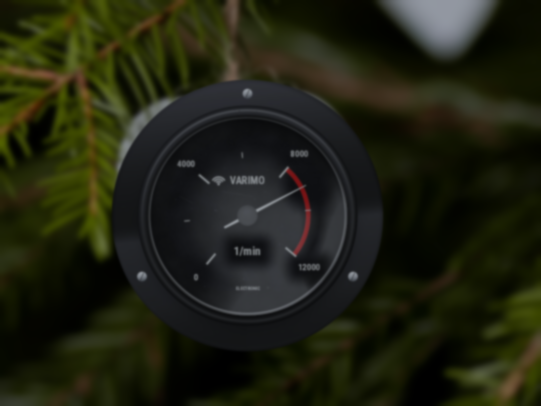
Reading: 9000rpm
